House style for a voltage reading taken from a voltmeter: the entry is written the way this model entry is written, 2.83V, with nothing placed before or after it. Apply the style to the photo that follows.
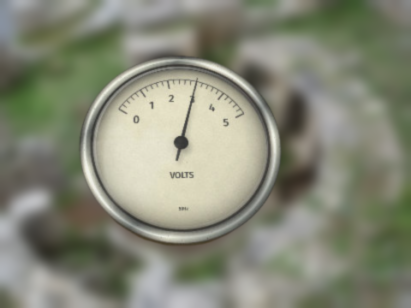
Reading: 3V
